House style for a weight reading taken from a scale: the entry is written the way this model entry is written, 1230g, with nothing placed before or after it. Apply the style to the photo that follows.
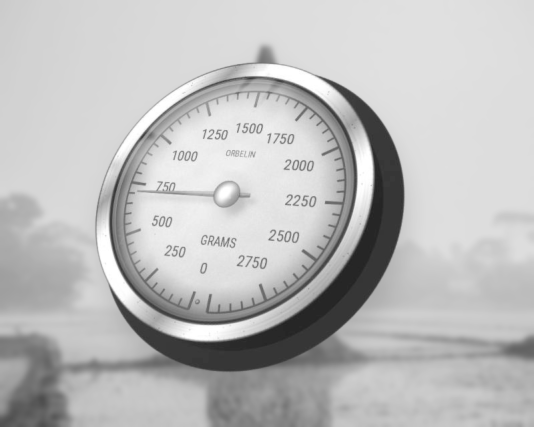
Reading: 700g
